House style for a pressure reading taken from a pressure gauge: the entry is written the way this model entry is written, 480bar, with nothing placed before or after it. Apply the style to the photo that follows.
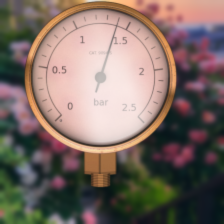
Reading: 1.4bar
